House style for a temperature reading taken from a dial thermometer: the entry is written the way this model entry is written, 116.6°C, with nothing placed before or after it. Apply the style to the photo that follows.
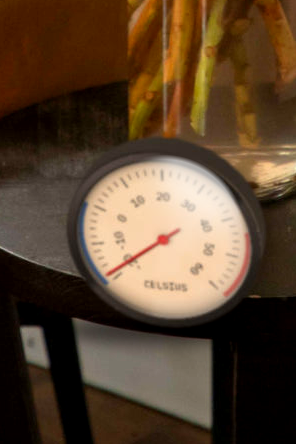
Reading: -18°C
